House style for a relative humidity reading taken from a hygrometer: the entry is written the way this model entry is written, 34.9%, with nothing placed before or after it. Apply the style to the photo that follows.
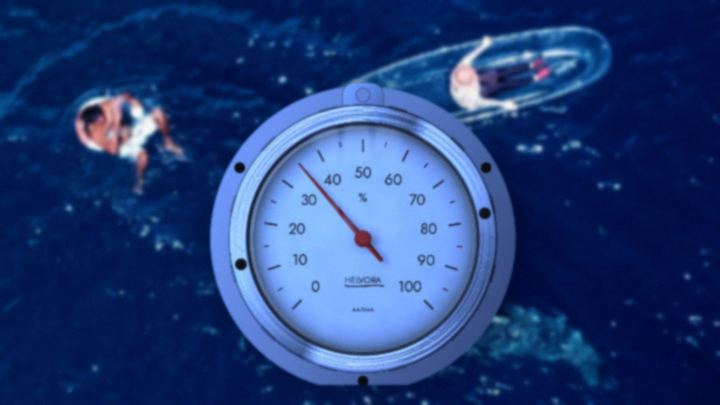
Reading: 35%
